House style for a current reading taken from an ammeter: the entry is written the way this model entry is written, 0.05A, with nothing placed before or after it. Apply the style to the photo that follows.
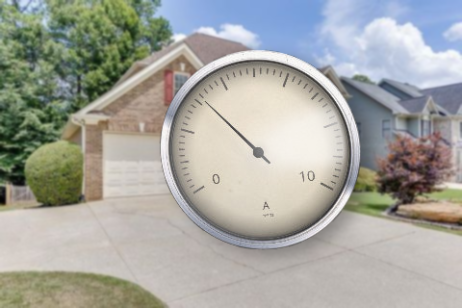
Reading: 3.2A
